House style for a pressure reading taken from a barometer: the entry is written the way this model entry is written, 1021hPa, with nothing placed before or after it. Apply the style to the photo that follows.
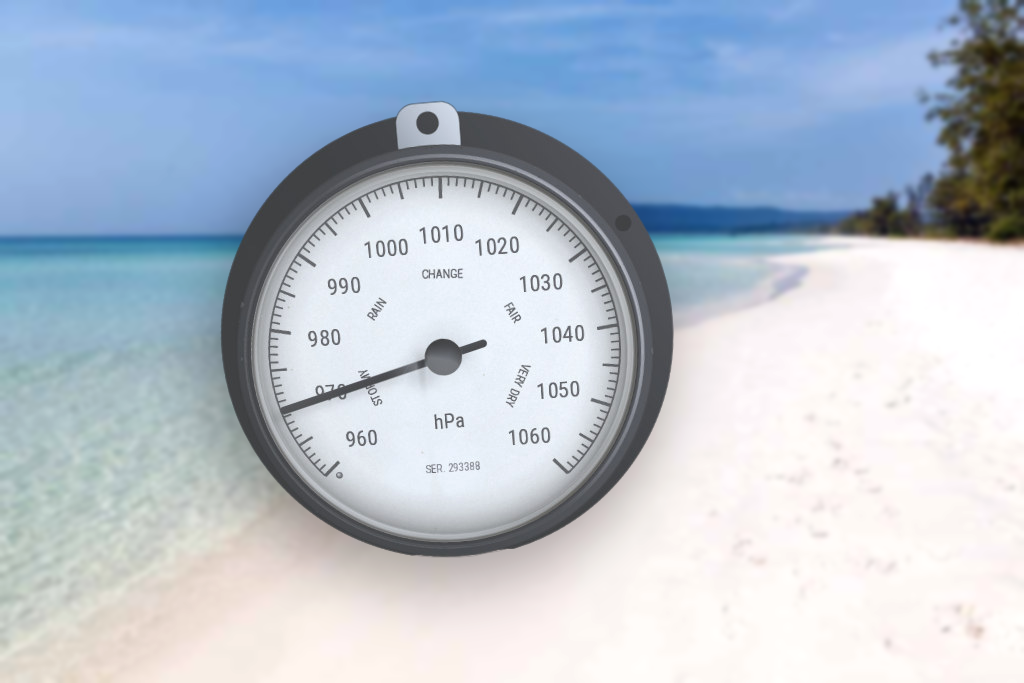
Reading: 970hPa
